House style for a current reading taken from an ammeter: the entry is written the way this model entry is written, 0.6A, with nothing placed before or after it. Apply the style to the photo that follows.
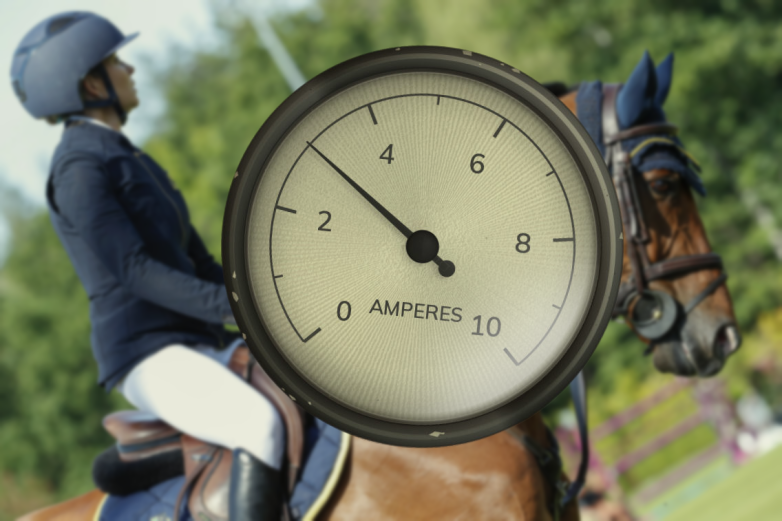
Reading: 3A
